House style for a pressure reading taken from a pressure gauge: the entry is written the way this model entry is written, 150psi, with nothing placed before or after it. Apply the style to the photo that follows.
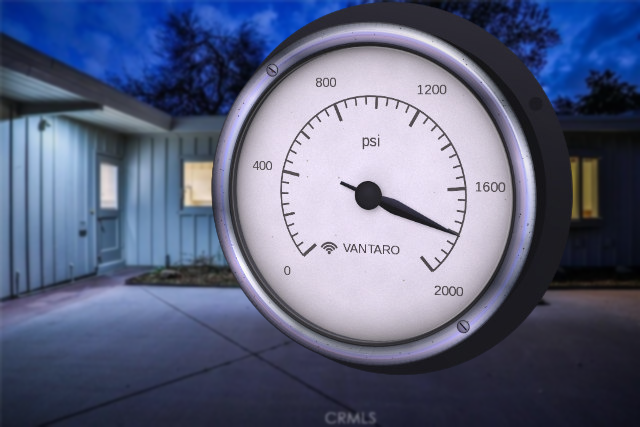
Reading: 1800psi
